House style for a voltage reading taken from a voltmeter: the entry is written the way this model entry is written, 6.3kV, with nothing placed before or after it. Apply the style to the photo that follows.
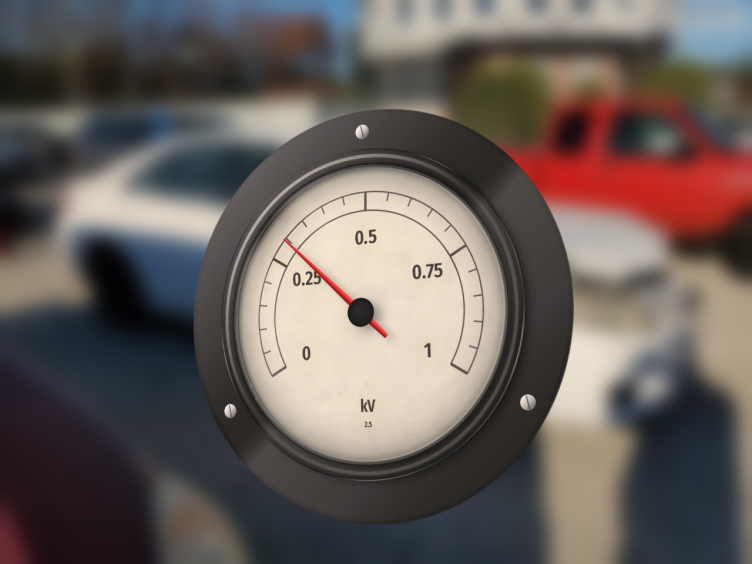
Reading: 0.3kV
